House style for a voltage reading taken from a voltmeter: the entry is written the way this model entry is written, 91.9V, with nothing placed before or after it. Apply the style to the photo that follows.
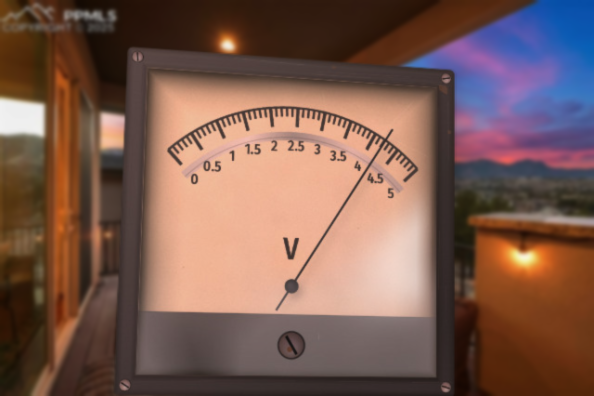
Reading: 4.2V
